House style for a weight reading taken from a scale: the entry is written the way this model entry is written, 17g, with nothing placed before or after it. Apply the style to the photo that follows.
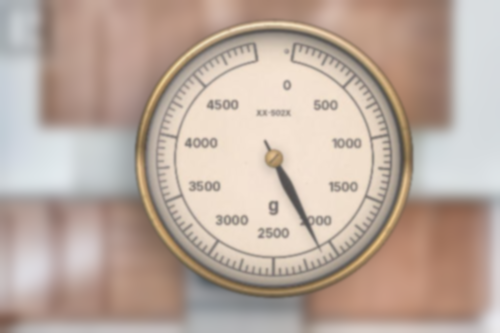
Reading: 2100g
